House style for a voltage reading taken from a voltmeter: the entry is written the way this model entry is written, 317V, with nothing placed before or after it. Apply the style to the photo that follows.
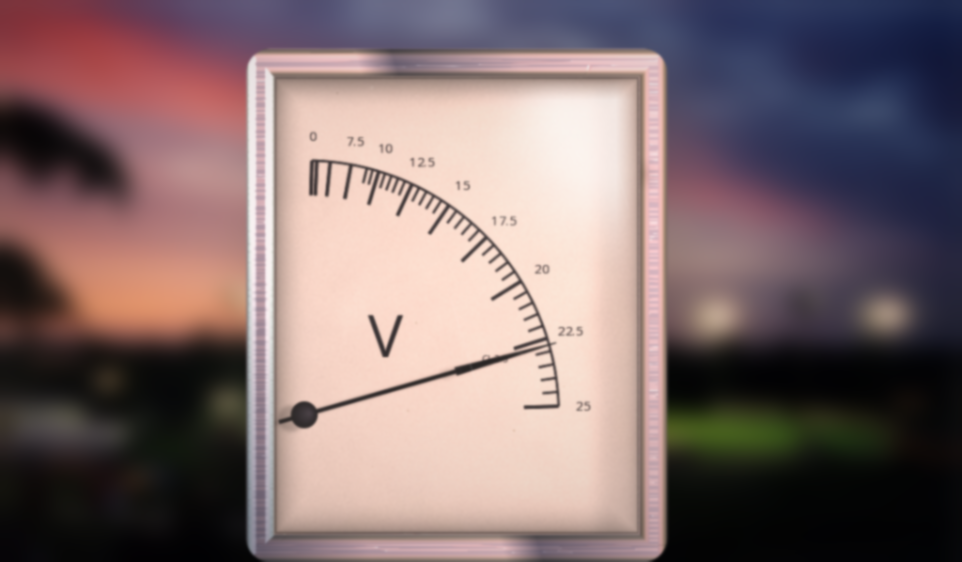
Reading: 22.75V
